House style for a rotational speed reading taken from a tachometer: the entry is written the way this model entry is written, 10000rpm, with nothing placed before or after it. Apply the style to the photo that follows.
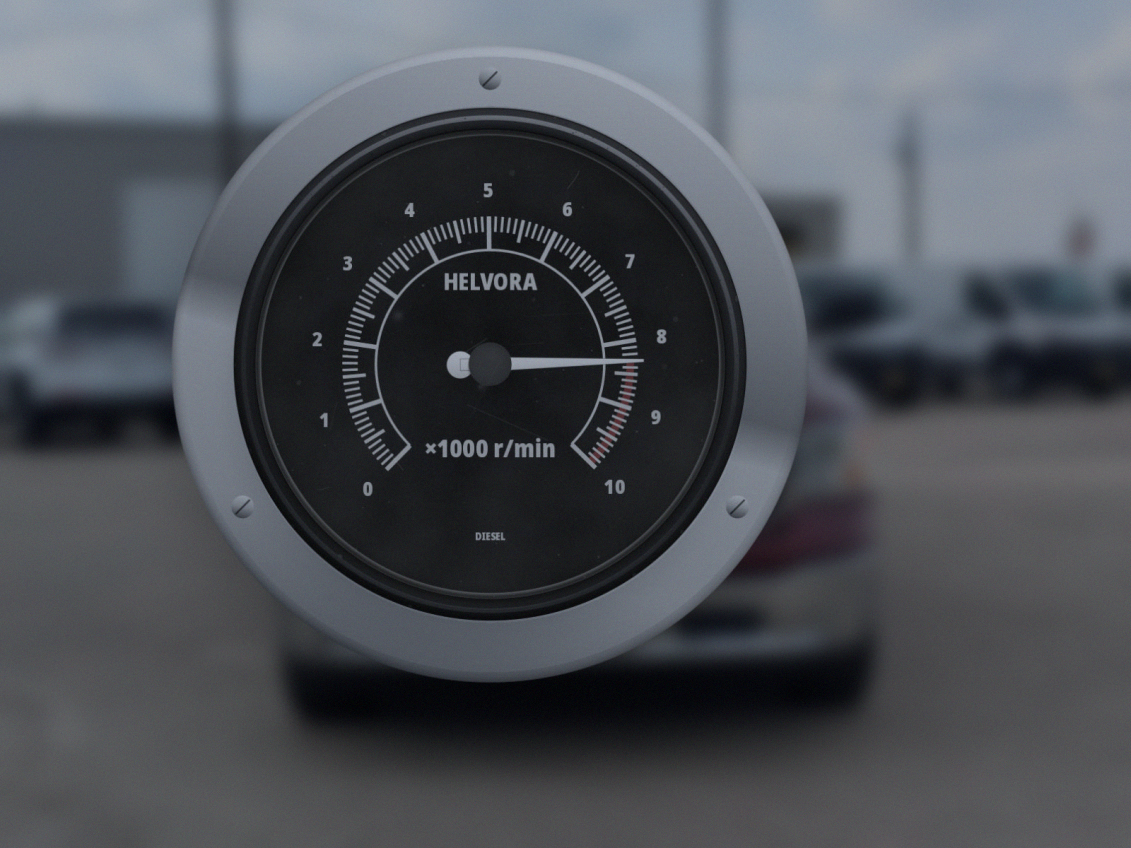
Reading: 8300rpm
